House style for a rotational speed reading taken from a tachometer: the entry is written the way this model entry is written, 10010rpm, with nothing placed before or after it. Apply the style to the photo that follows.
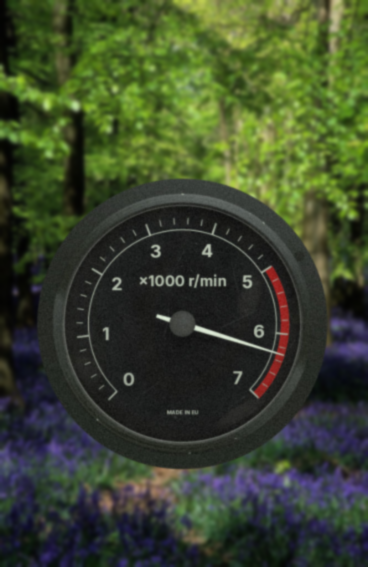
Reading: 6300rpm
